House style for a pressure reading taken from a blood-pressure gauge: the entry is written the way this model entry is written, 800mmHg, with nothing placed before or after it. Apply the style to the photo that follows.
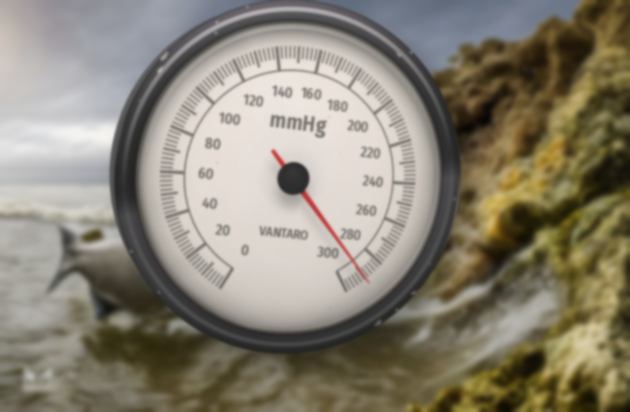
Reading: 290mmHg
